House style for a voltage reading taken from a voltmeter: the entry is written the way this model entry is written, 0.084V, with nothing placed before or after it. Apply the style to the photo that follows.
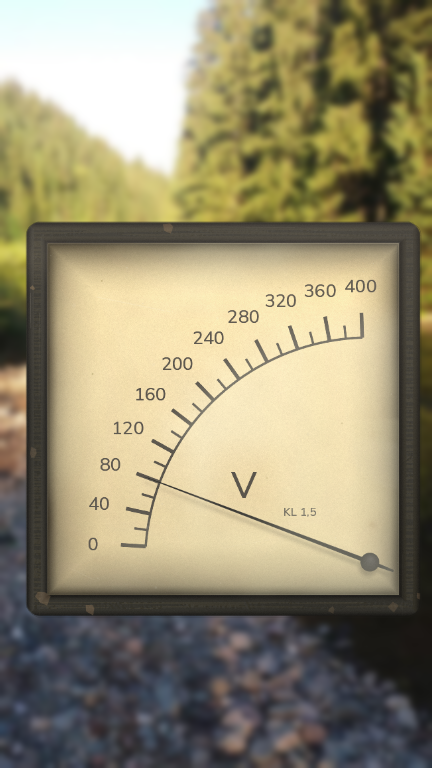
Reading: 80V
